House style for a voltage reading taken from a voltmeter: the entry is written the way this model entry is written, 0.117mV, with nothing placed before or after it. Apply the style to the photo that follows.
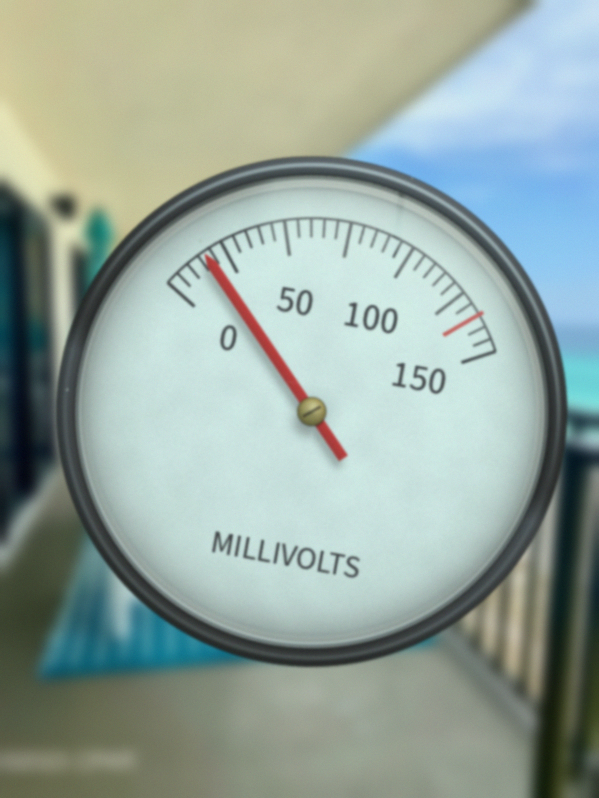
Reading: 17.5mV
